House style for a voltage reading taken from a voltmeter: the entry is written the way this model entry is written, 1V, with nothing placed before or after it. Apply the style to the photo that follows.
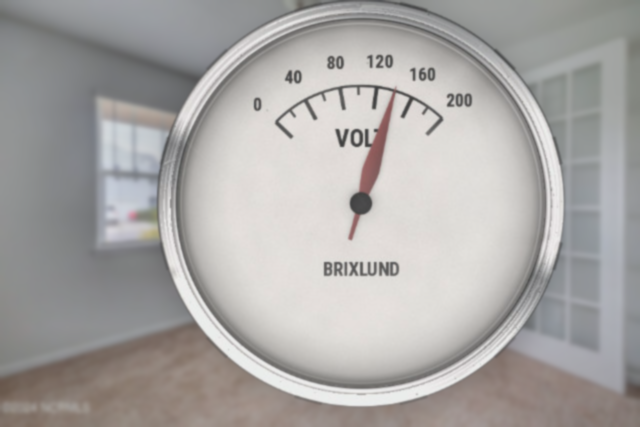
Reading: 140V
